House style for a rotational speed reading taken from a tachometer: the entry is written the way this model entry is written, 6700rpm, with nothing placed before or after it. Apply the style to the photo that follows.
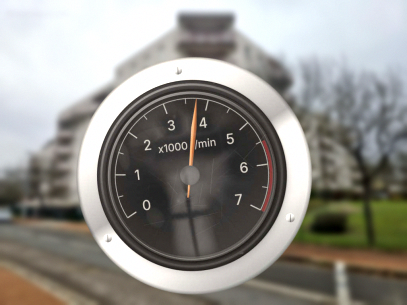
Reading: 3750rpm
